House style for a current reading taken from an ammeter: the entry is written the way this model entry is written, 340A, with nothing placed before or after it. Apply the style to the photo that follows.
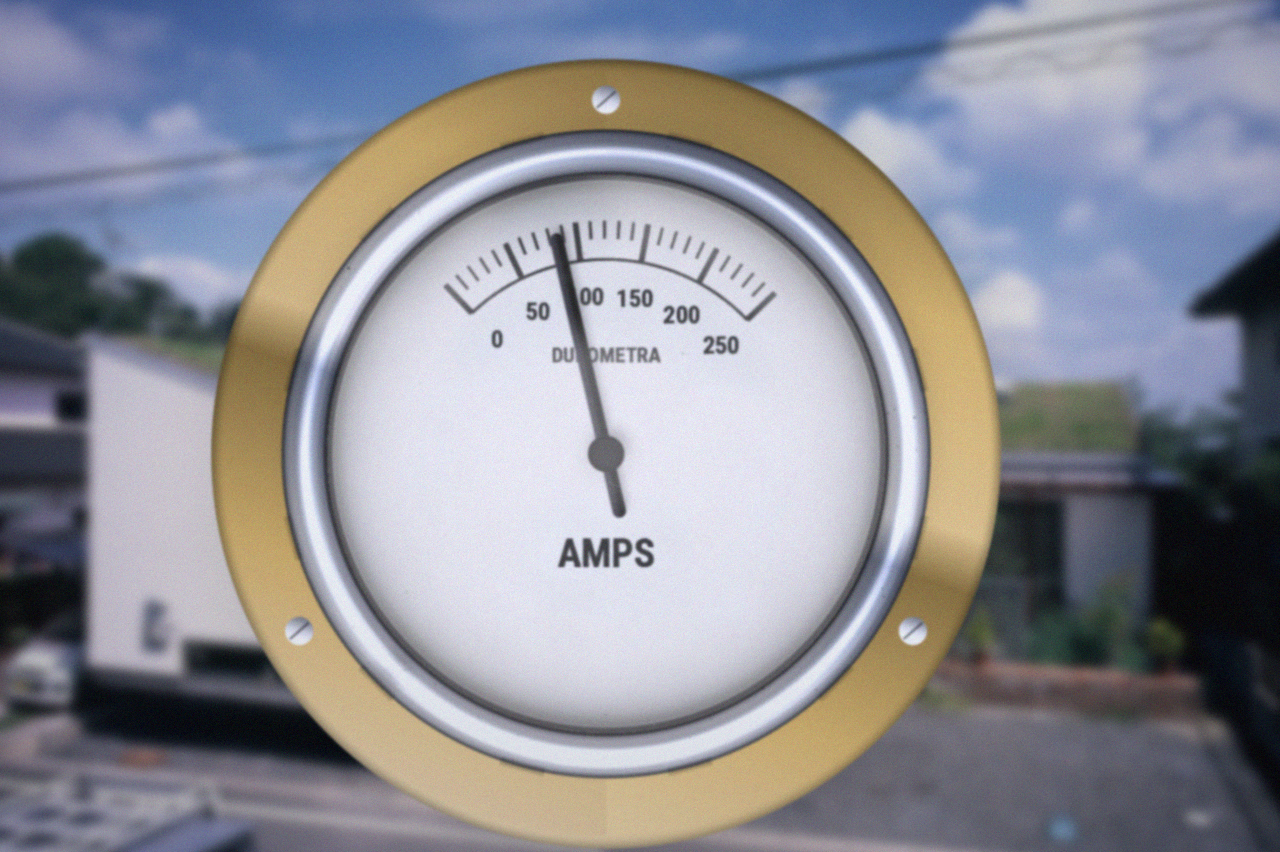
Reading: 85A
